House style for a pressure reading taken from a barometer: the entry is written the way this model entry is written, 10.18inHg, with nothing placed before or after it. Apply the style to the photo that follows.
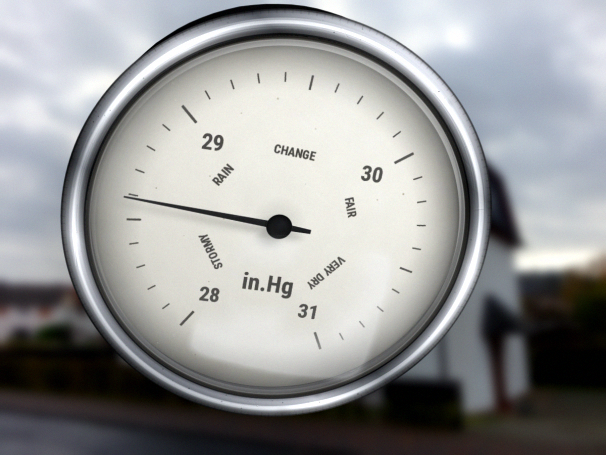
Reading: 28.6inHg
